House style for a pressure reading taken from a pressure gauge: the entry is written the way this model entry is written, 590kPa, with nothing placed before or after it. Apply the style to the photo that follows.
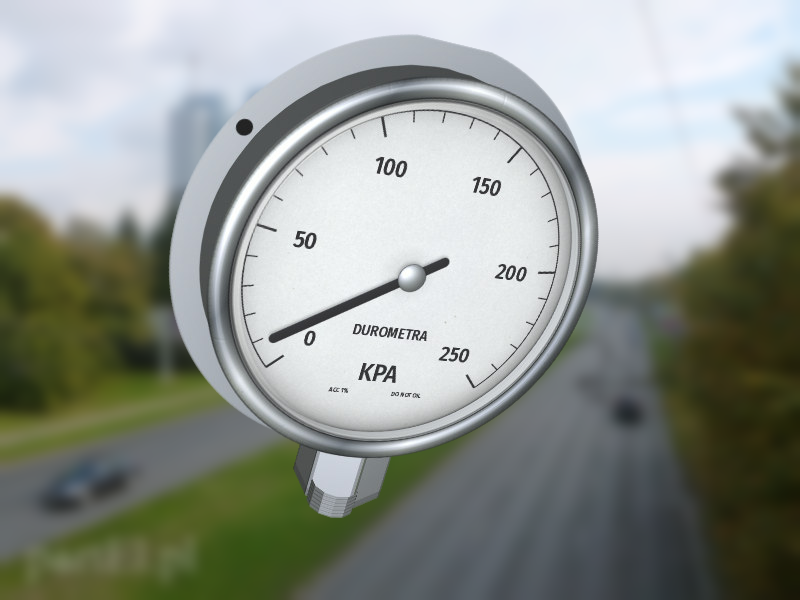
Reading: 10kPa
